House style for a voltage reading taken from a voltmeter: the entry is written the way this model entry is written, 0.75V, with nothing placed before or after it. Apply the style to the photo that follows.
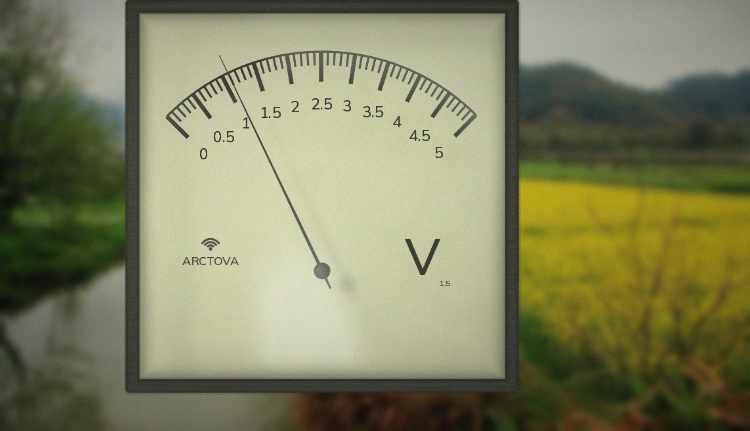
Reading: 1.1V
